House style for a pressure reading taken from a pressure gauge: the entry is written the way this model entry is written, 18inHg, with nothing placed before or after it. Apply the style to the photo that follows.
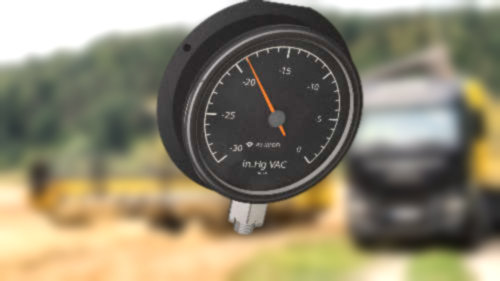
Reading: -19inHg
